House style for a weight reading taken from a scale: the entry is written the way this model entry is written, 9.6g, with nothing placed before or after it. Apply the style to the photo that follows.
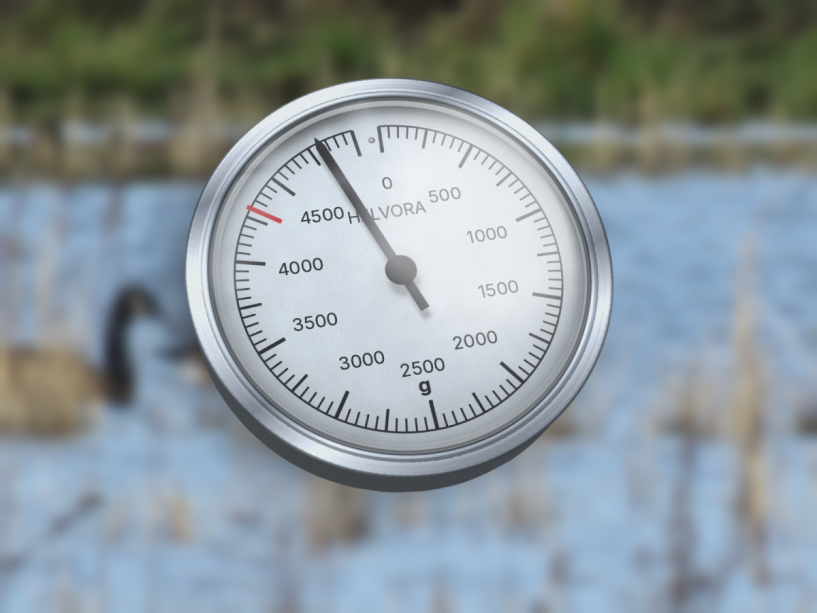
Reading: 4800g
